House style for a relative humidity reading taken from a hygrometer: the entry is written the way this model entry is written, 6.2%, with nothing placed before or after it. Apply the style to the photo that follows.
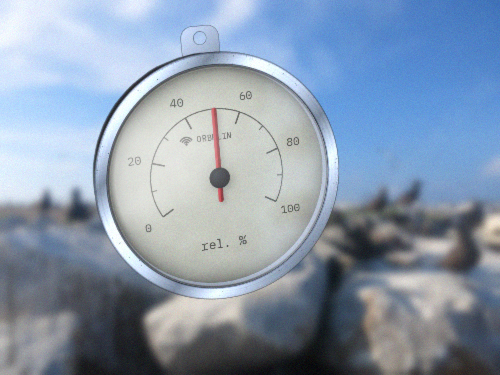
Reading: 50%
